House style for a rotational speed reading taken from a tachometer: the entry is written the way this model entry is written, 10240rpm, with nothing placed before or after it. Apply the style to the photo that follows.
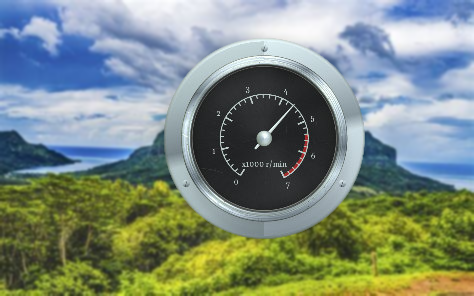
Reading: 4400rpm
